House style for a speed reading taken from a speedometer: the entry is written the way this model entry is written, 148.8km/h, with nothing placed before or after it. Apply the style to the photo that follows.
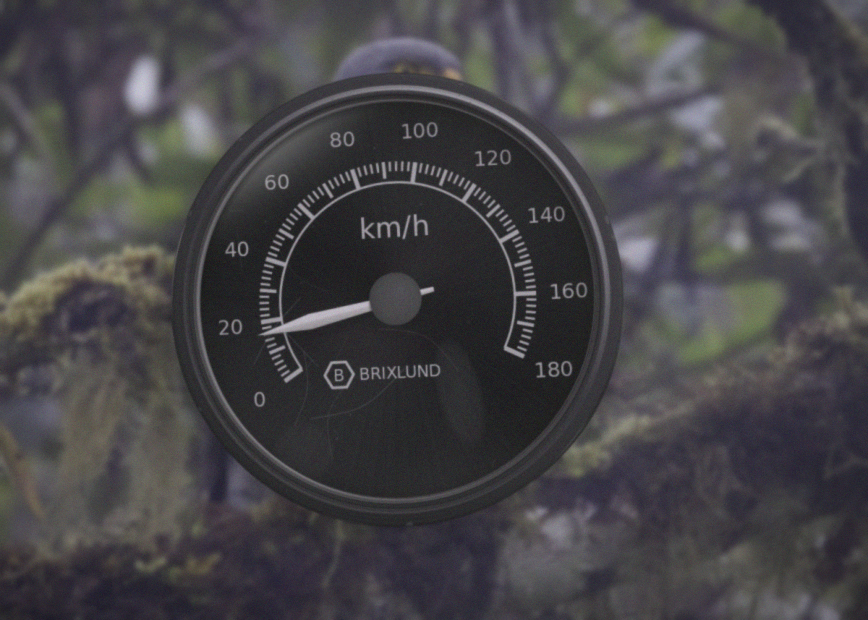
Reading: 16km/h
